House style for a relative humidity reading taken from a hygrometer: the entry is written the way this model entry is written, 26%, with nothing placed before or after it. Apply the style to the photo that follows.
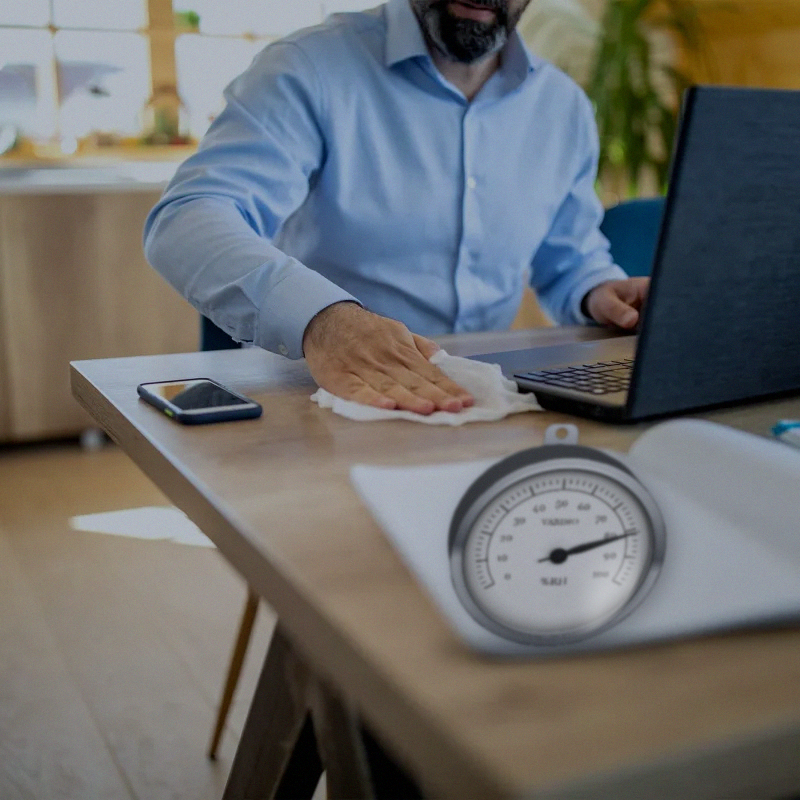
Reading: 80%
